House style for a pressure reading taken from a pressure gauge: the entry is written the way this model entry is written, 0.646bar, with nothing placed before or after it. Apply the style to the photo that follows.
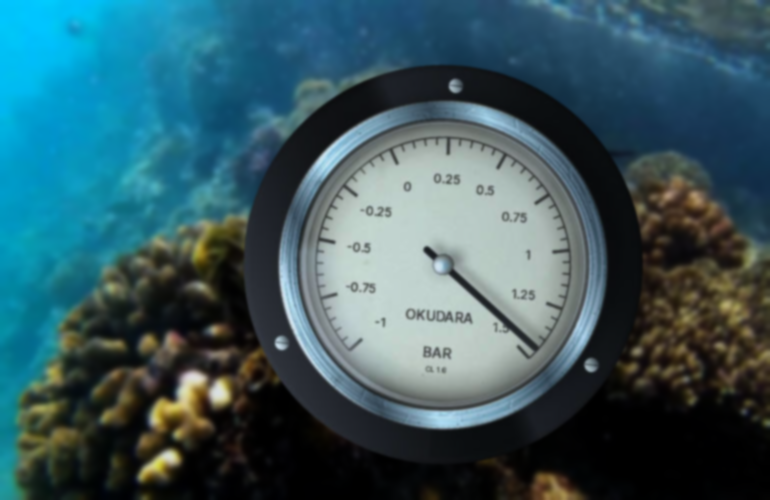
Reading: 1.45bar
